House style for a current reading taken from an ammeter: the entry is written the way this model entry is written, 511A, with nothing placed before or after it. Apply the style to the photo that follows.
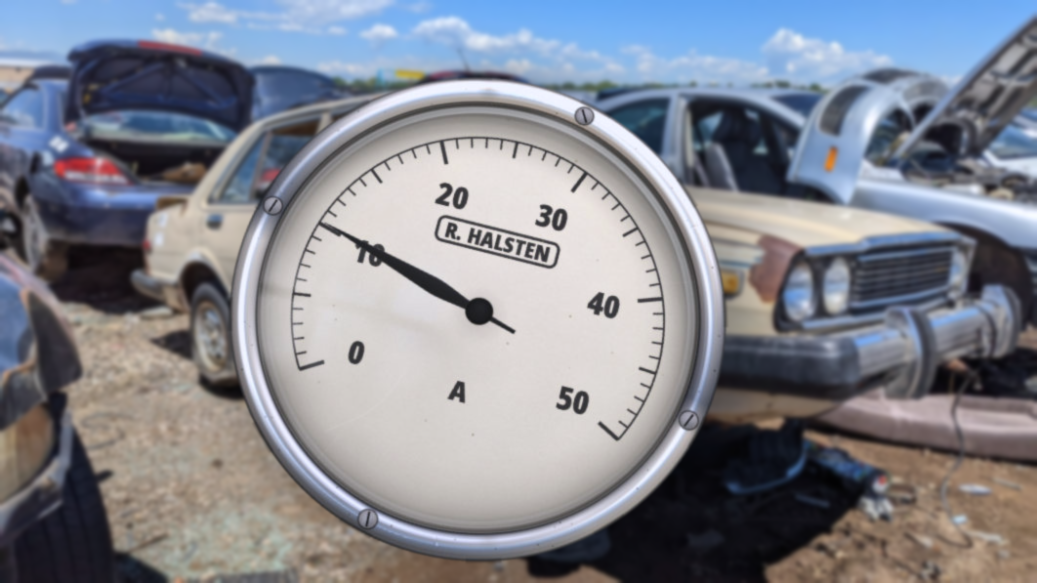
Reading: 10A
